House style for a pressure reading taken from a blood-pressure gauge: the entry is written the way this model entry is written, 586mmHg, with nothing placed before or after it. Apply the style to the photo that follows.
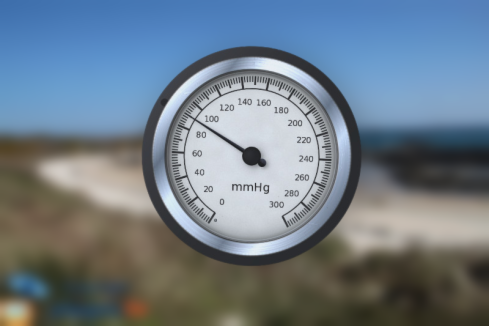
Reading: 90mmHg
